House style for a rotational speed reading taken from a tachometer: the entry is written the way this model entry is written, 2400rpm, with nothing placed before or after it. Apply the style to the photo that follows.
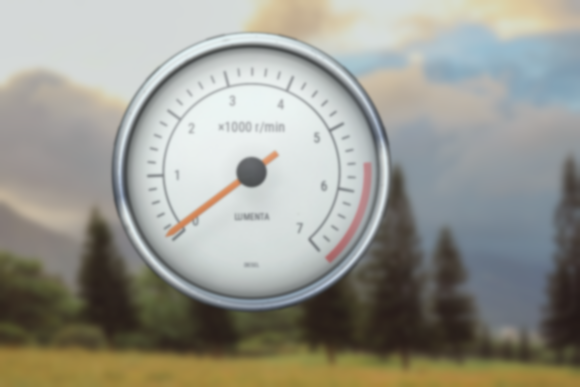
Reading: 100rpm
